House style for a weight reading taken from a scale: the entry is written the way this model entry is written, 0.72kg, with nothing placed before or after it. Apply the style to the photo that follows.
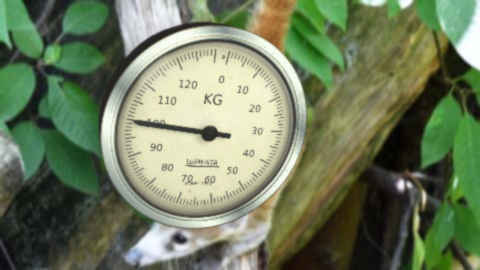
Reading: 100kg
